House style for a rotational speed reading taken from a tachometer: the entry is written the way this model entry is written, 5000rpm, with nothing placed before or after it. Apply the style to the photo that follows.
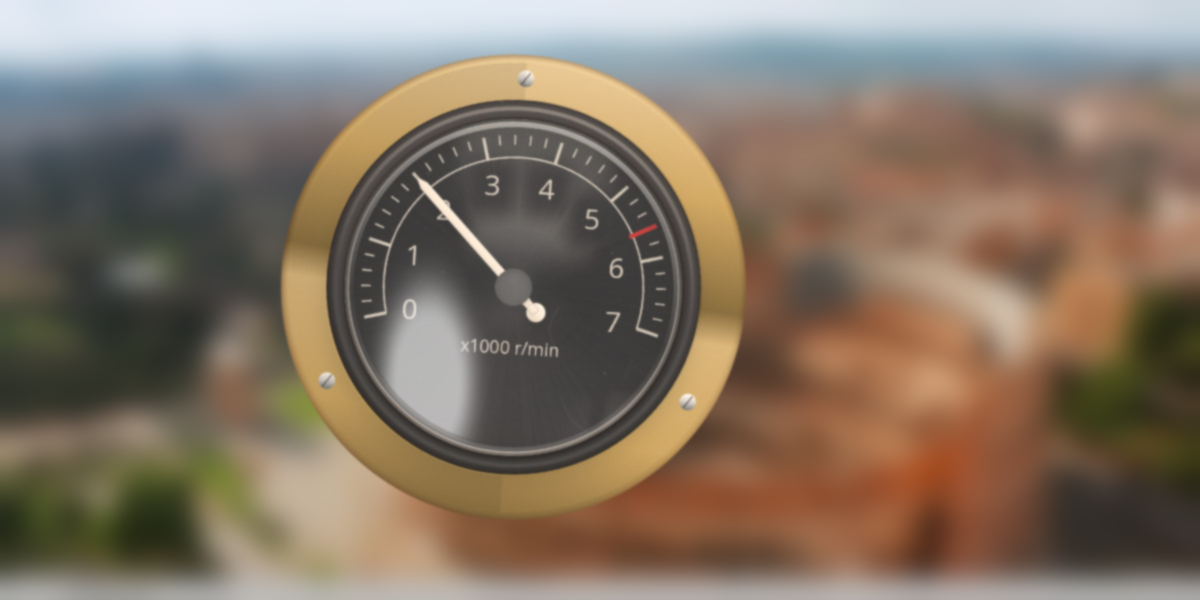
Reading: 2000rpm
